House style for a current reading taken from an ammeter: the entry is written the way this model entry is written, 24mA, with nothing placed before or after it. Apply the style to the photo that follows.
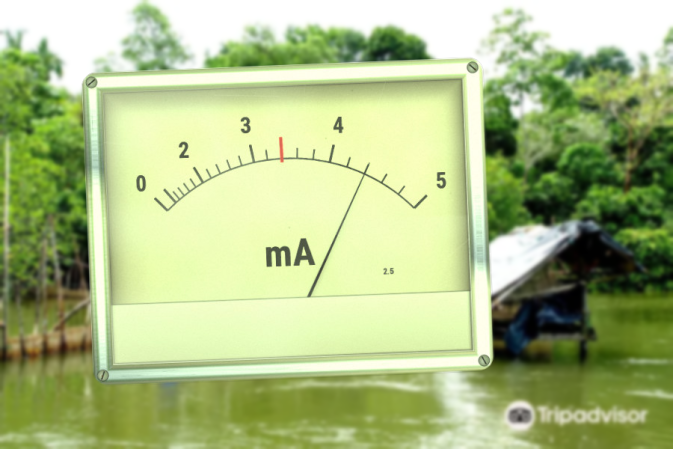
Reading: 4.4mA
